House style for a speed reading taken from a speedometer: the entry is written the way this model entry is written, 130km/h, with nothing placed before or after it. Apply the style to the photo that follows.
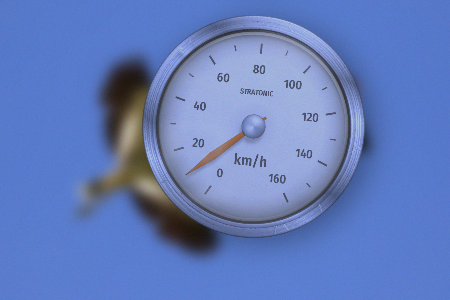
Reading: 10km/h
